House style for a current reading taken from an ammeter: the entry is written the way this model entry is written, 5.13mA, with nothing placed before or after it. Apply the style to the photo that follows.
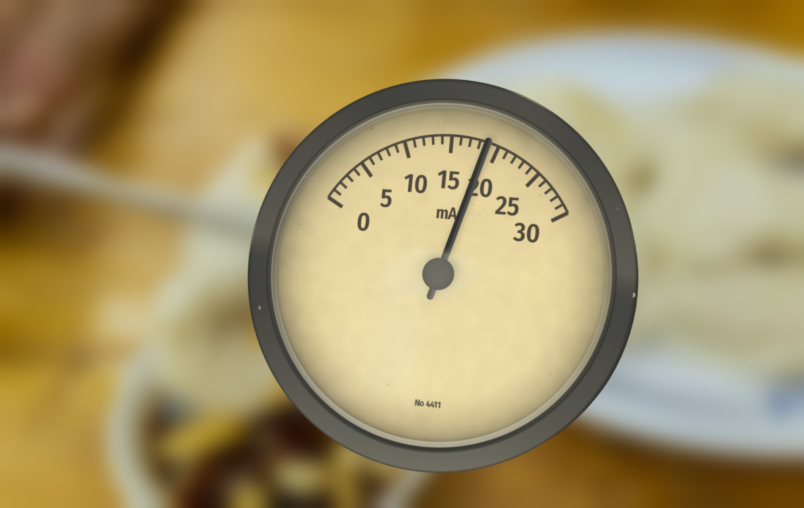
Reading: 19mA
